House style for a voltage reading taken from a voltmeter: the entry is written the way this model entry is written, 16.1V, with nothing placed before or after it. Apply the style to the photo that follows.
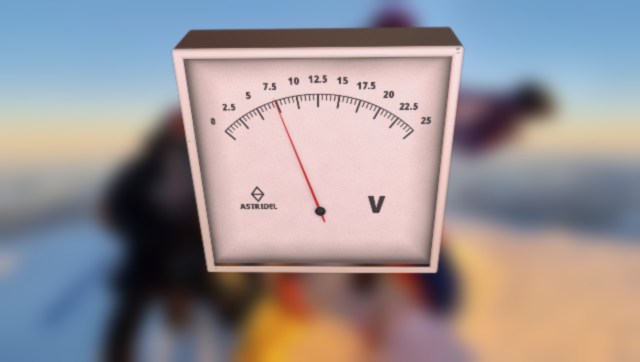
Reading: 7.5V
